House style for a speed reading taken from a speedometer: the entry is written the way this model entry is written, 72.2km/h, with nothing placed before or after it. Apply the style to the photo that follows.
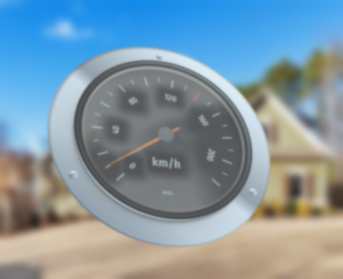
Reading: 10km/h
